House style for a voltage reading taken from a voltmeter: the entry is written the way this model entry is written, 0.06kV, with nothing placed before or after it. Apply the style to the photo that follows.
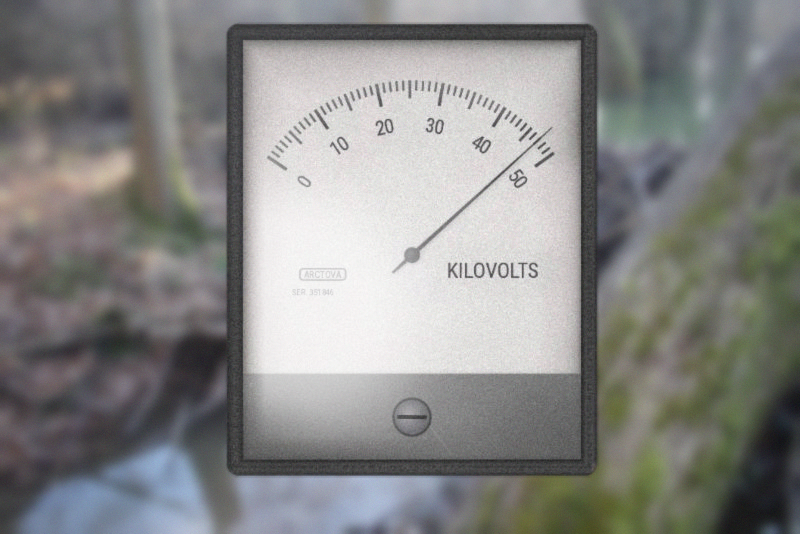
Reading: 47kV
